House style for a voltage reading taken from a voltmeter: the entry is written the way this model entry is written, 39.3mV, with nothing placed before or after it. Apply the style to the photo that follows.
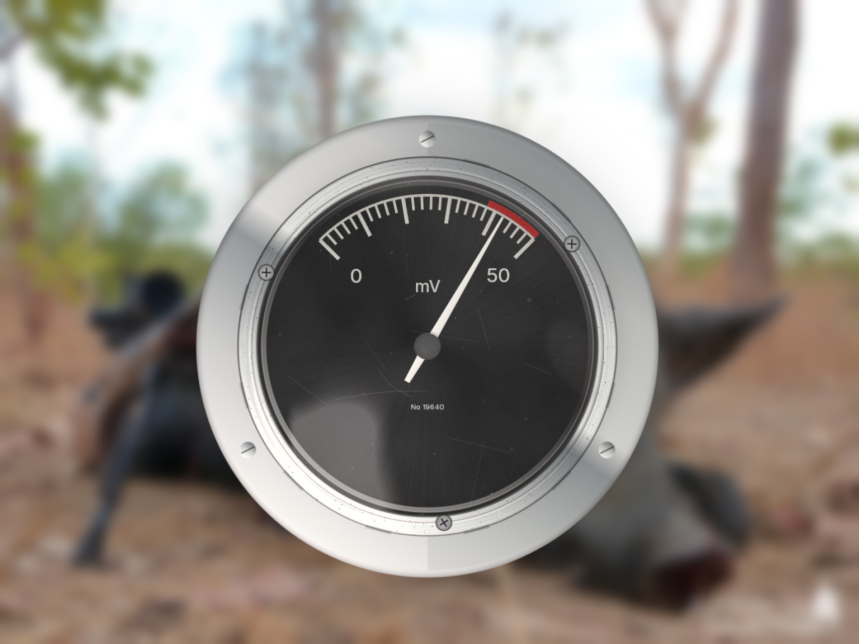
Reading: 42mV
